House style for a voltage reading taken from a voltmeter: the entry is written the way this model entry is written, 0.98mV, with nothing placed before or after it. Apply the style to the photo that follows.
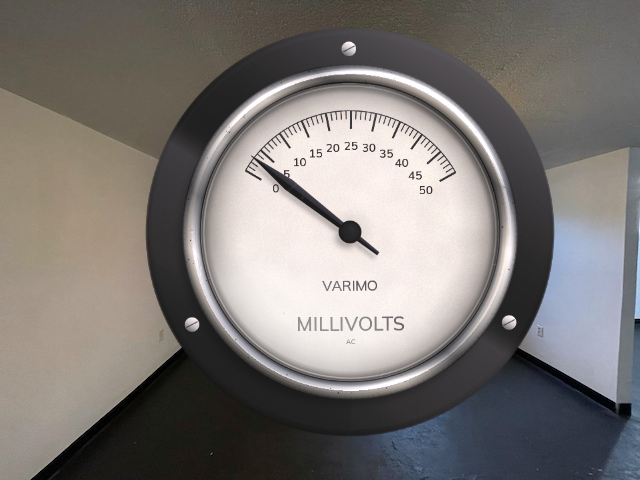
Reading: 3mV
